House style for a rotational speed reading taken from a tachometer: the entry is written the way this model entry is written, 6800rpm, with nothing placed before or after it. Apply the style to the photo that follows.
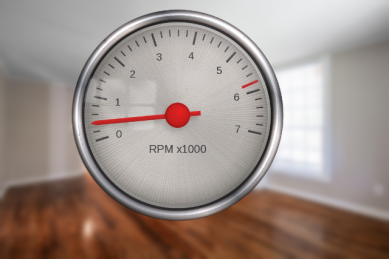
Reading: 400rpm
